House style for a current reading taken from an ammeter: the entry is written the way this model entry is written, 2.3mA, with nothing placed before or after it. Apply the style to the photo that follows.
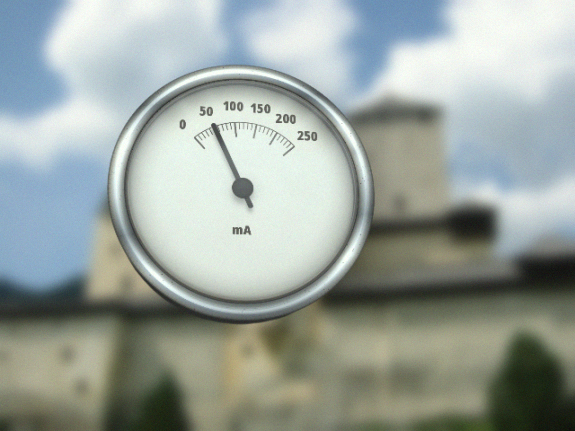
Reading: 50mA
